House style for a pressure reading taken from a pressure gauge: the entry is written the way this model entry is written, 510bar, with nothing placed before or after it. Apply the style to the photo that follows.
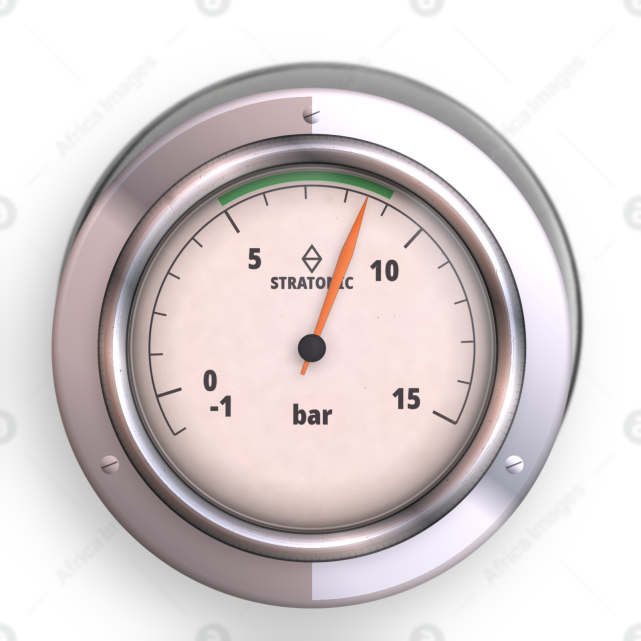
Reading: 8.5bar
